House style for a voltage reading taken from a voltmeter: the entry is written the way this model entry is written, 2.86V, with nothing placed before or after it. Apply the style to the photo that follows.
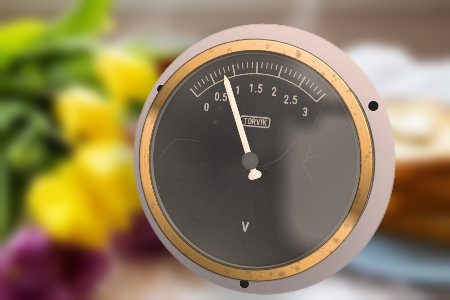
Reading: 0.8V
